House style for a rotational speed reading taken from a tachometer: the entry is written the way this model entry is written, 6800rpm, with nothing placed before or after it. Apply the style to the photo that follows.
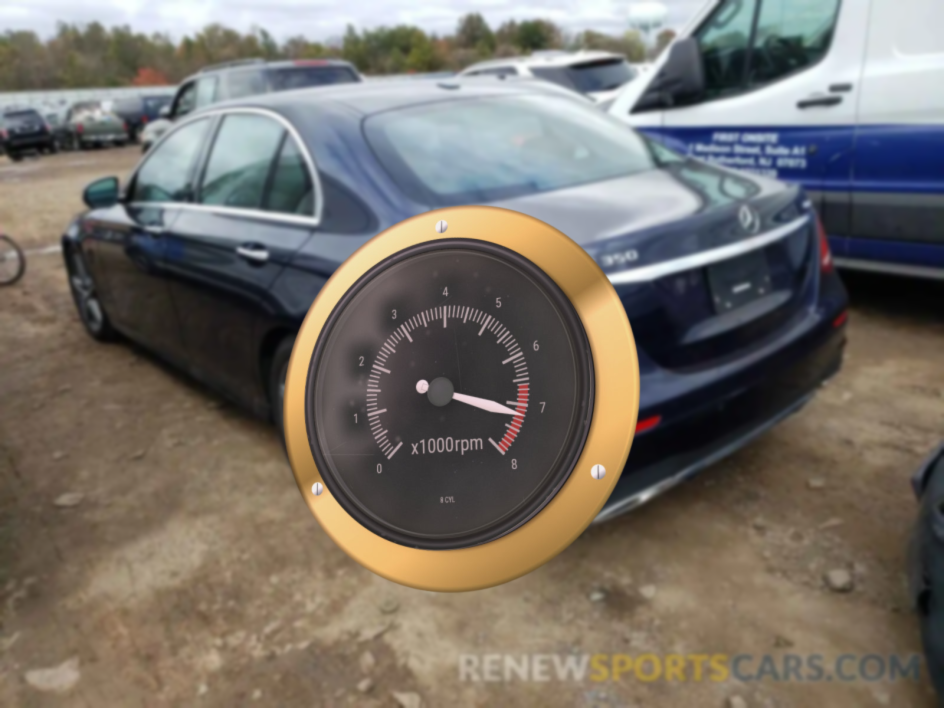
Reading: 7200rpm
